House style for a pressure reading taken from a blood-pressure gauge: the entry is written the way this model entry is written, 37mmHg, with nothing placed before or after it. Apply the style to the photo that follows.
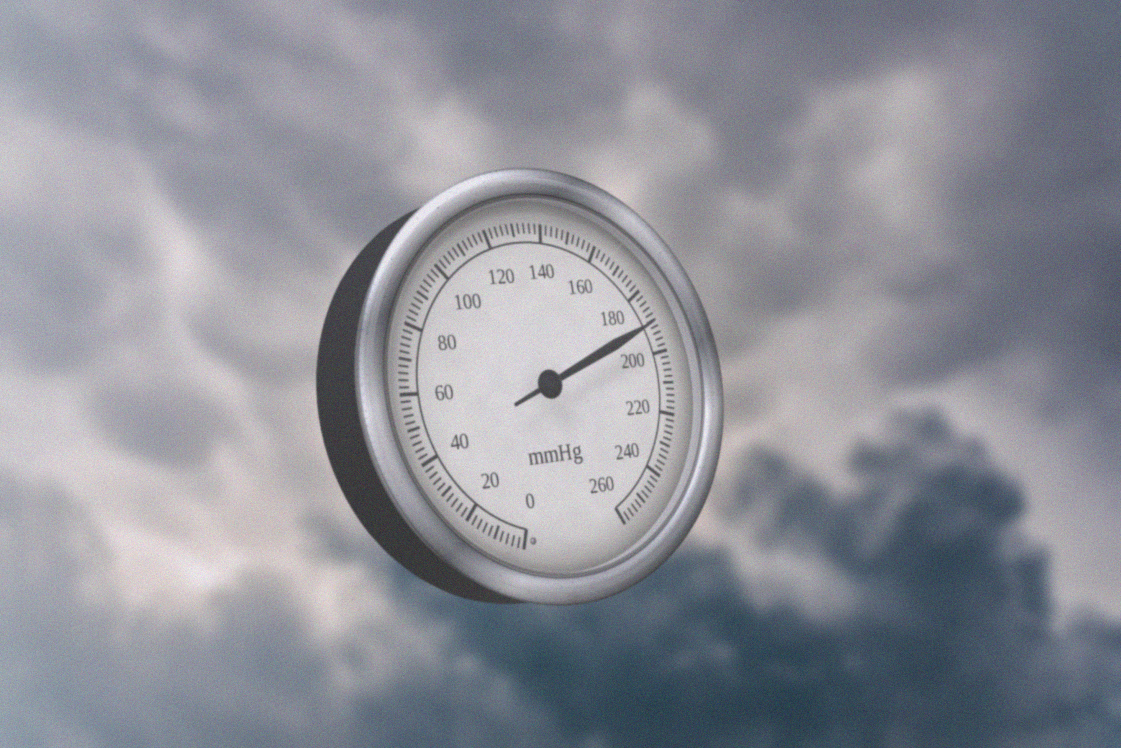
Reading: 190mmHg
